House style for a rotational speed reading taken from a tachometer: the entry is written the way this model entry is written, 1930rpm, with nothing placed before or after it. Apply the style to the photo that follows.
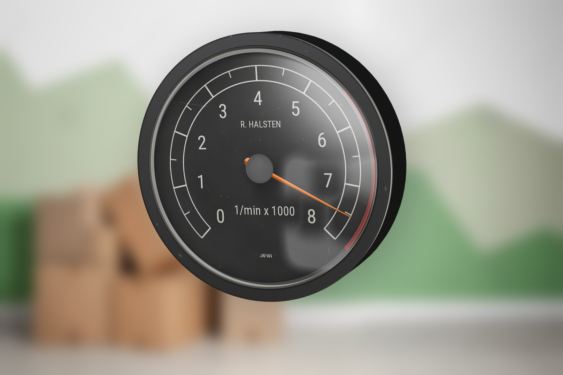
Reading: 7500rpm
